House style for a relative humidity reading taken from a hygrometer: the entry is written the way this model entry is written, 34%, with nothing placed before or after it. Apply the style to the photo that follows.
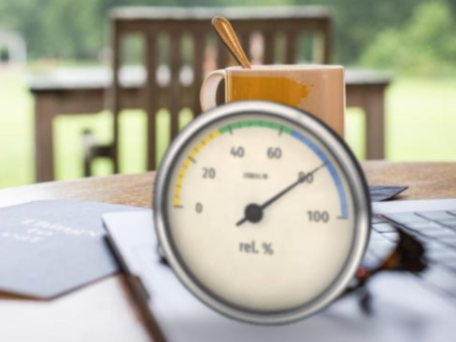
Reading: 80%
